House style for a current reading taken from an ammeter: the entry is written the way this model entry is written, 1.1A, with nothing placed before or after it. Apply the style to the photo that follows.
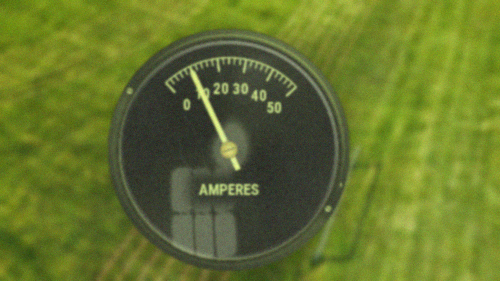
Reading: 10A
